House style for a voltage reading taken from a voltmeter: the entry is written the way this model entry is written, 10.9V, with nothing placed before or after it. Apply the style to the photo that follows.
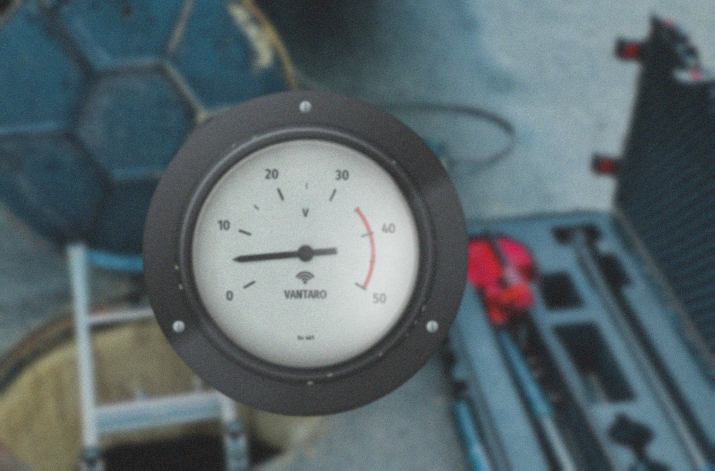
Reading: 5V
